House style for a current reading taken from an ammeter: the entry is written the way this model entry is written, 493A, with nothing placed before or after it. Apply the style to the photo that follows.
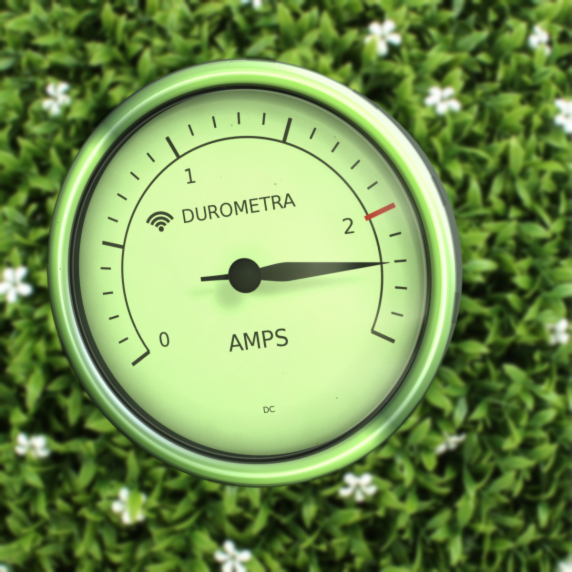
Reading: 2.2A
